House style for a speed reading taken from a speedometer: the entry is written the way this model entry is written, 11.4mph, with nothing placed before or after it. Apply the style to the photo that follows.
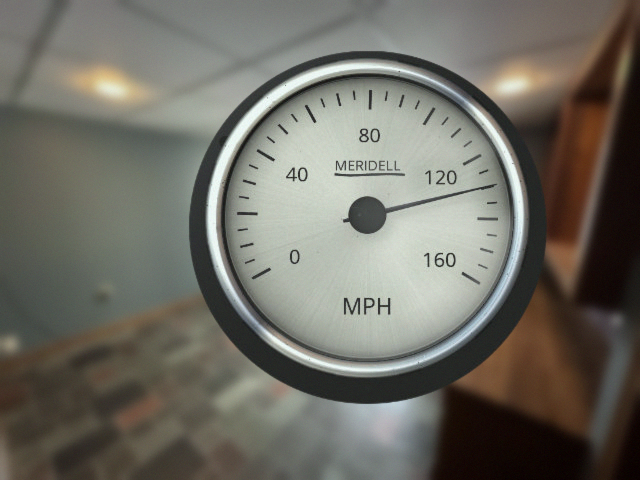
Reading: 130mph
